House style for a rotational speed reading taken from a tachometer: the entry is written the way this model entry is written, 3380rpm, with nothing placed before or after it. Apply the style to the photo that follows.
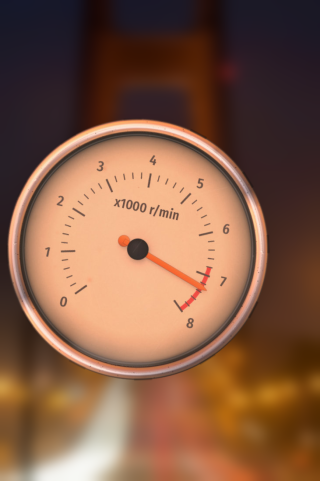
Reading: 7300rpm
